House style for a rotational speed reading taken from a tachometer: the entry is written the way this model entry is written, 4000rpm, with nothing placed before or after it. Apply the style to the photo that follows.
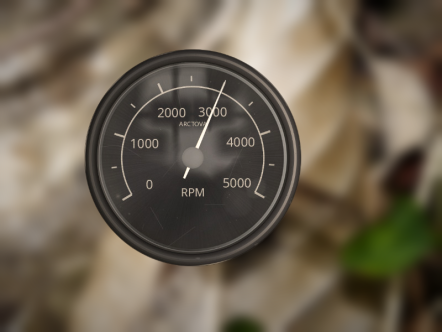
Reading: 3000rpm
